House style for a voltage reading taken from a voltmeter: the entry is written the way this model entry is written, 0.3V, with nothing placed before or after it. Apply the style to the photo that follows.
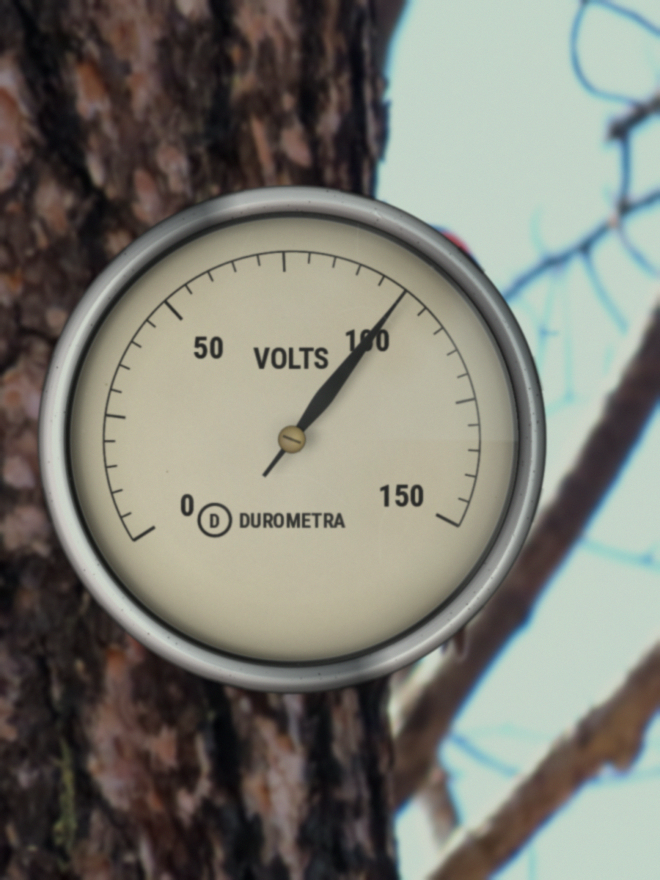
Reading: 100V
